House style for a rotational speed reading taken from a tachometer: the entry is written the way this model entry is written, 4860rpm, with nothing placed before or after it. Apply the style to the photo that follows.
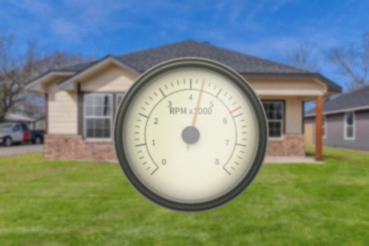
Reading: 4400rpm
